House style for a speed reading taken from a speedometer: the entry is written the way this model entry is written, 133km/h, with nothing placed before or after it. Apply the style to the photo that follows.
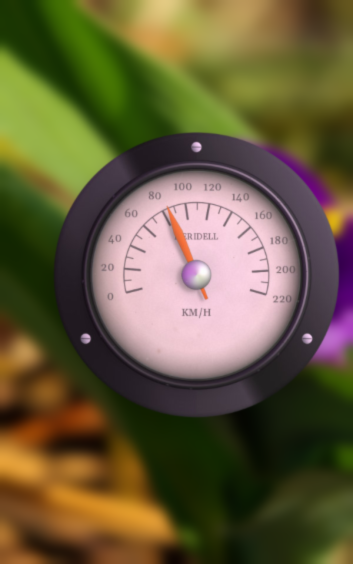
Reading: 85km/h
